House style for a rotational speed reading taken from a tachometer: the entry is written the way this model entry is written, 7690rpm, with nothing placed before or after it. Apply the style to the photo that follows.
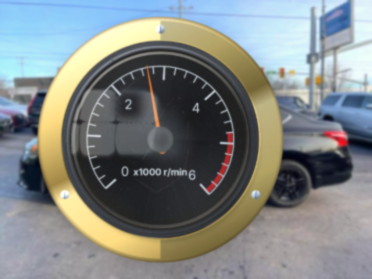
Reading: 2700rpm
